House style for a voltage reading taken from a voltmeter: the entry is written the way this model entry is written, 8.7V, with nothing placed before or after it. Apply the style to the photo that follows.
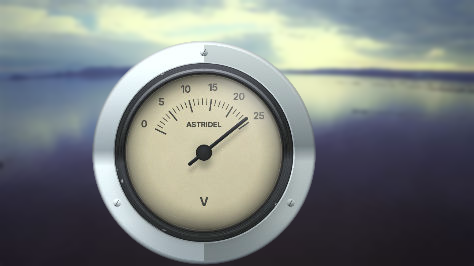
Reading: 24V
